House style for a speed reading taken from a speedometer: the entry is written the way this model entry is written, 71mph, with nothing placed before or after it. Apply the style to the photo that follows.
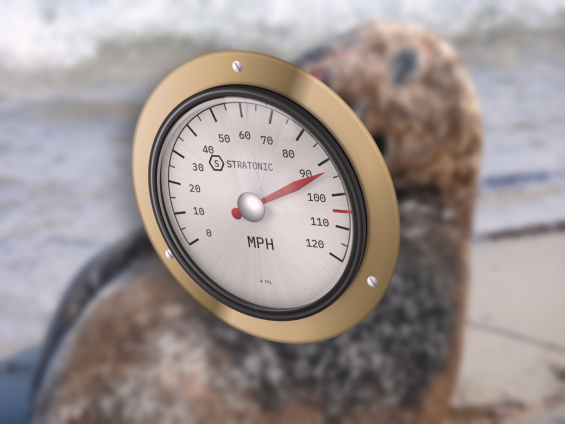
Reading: 92.5mph
